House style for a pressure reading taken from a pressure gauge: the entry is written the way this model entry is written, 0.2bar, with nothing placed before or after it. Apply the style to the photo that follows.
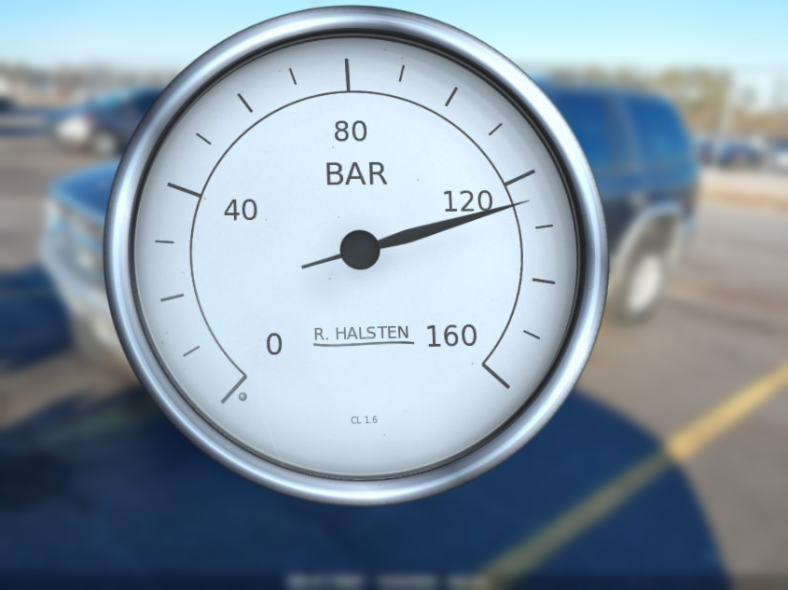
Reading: 125bar
